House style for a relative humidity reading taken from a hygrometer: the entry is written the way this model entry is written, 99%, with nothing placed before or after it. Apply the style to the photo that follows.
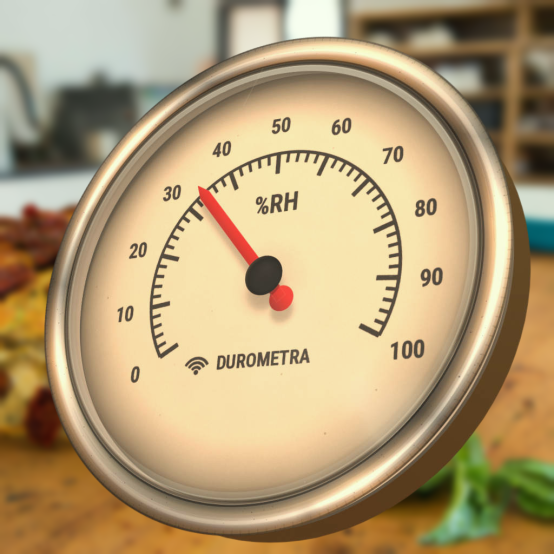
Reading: 34%
